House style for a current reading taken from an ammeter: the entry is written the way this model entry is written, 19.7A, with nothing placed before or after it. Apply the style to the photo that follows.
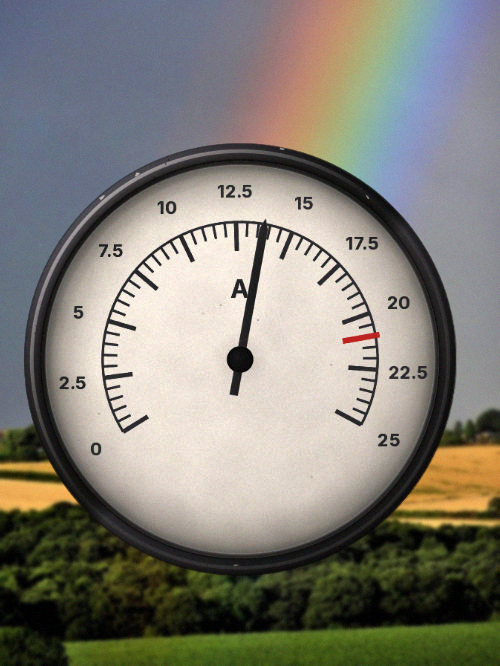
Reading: 13.75A
